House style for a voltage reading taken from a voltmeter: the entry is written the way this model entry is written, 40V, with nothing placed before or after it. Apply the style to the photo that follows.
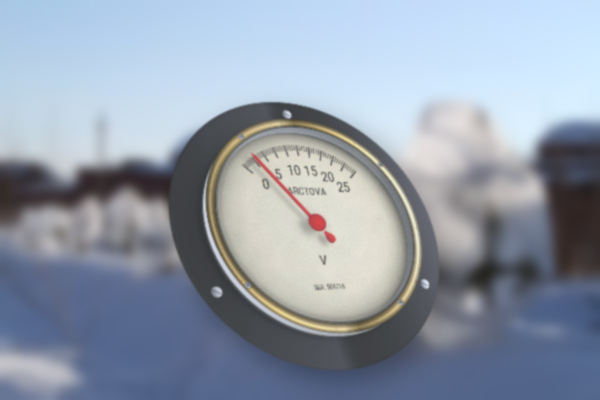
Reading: 2.5V
